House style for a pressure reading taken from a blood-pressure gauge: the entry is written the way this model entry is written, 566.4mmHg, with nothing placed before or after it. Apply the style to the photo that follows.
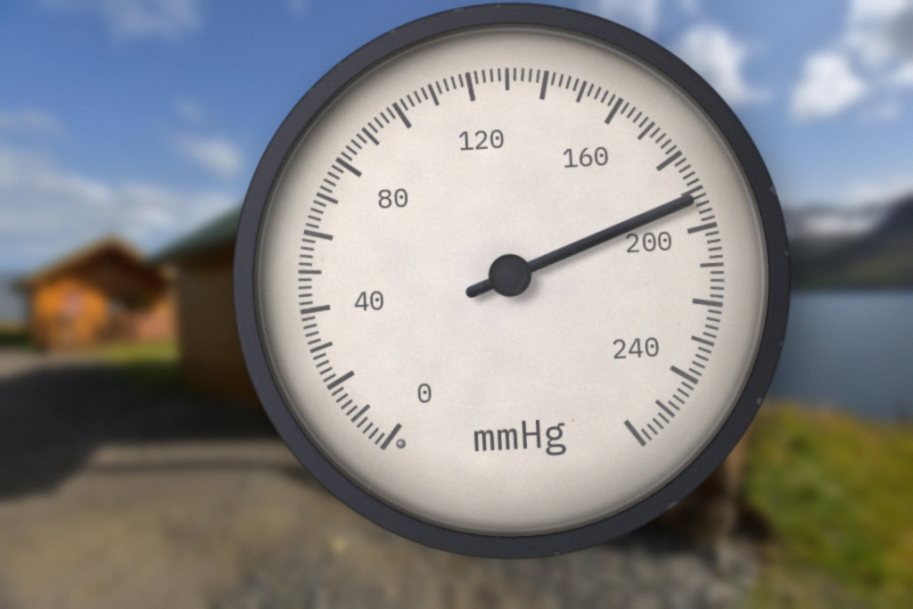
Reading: 192mmHg
